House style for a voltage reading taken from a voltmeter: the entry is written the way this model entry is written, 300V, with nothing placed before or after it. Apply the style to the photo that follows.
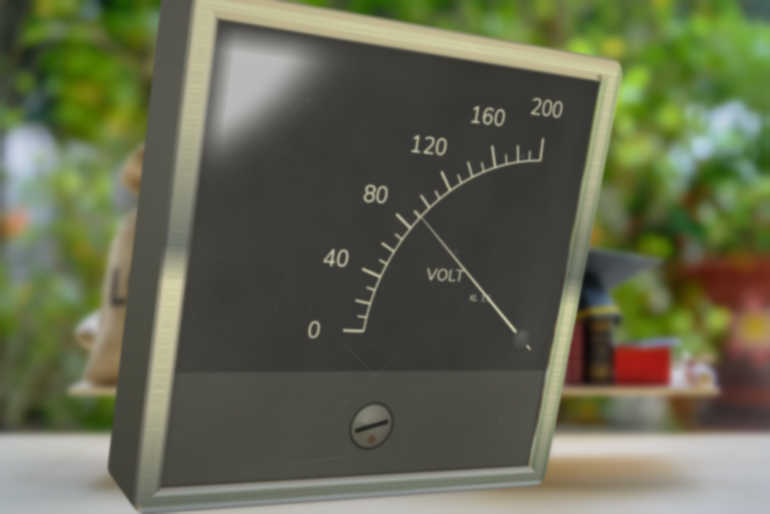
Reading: 90V
